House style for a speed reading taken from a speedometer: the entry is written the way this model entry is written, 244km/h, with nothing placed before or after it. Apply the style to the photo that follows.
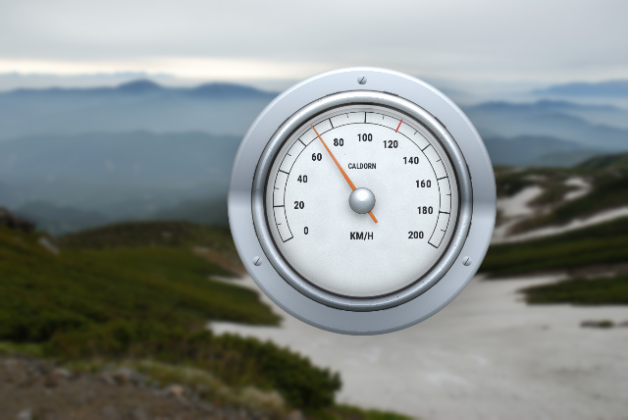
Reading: 70km/h
